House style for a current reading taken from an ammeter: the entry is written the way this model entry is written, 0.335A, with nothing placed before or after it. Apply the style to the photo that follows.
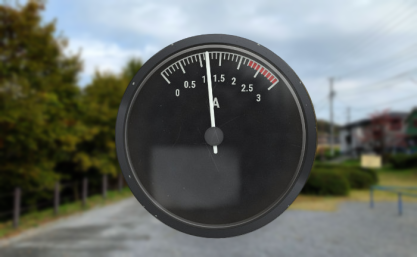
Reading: 1.2A
